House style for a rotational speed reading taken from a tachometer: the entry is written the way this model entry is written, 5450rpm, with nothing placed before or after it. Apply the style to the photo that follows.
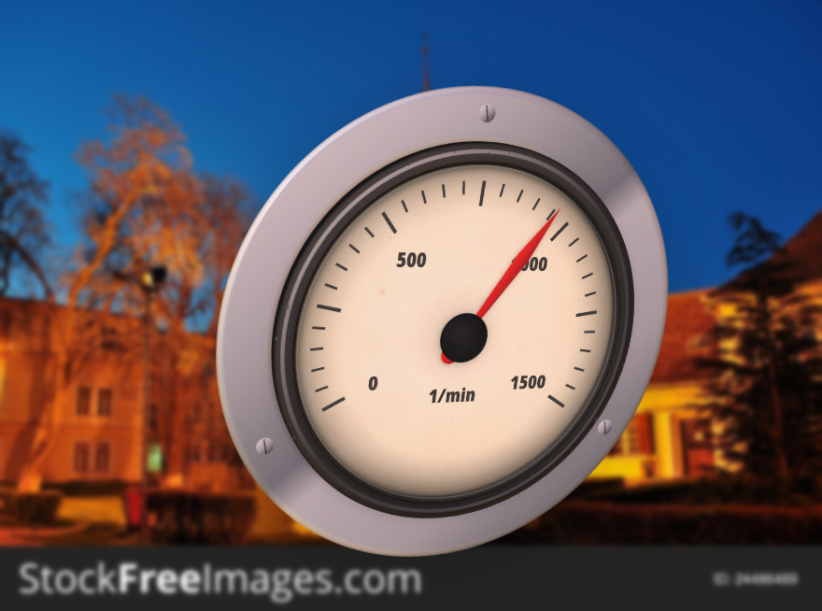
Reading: 950rpm
